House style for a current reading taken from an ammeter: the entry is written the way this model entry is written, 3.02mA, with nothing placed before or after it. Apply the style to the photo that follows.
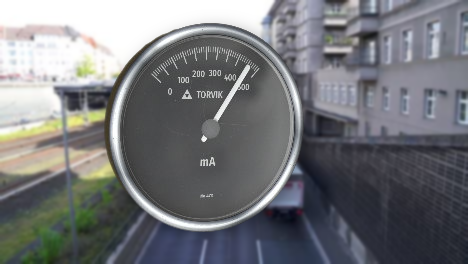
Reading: 450mA
